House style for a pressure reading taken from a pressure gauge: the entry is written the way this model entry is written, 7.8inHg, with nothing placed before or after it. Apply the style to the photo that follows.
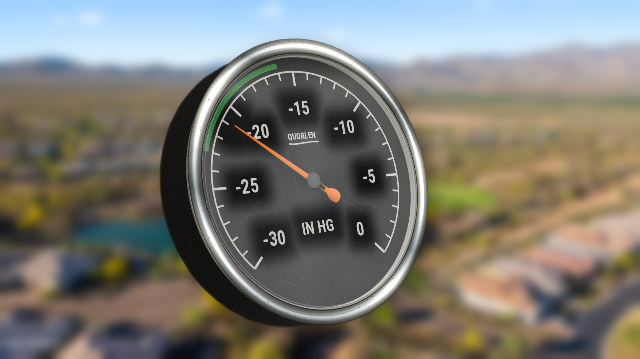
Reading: -21inHg
